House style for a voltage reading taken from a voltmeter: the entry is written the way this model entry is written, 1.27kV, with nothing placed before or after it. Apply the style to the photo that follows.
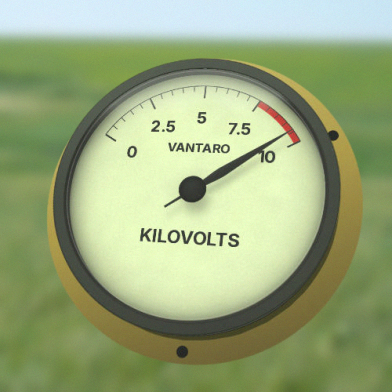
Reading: 9.5kV
